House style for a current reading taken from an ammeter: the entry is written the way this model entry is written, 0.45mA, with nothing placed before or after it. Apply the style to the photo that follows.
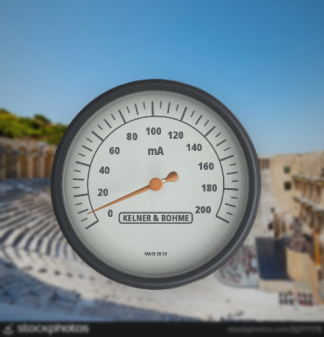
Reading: 7.5mA
